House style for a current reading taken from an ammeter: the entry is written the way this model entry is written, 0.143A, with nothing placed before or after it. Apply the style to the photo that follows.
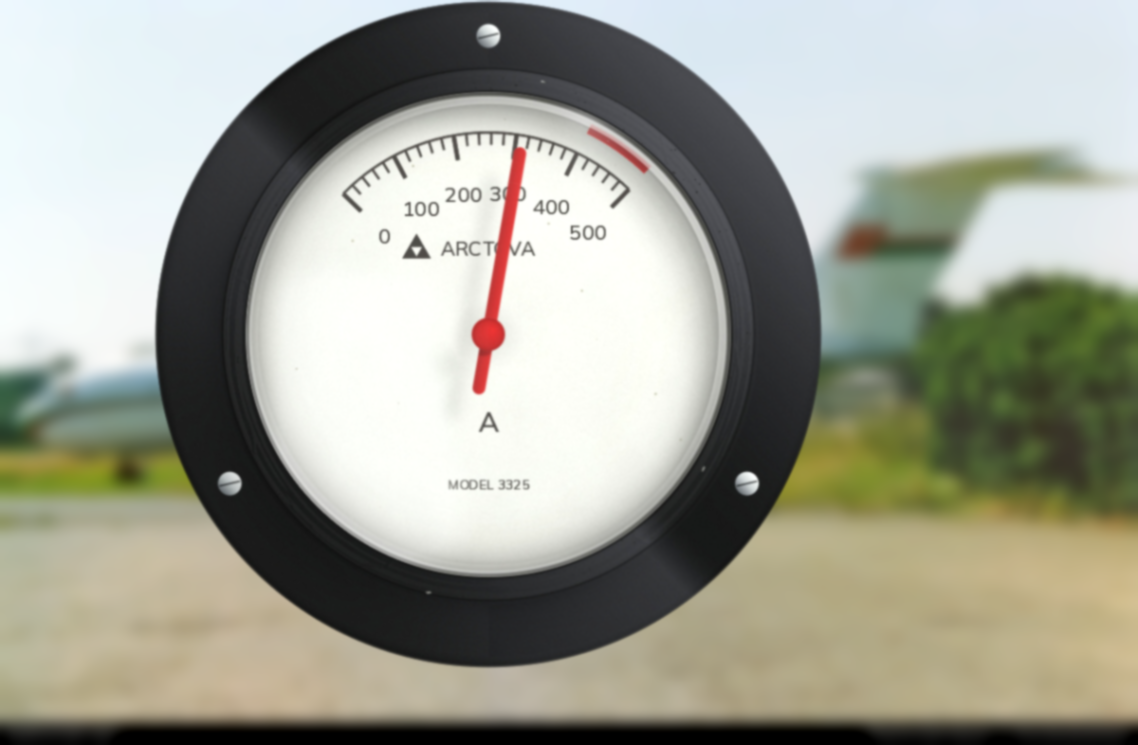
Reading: 310A
